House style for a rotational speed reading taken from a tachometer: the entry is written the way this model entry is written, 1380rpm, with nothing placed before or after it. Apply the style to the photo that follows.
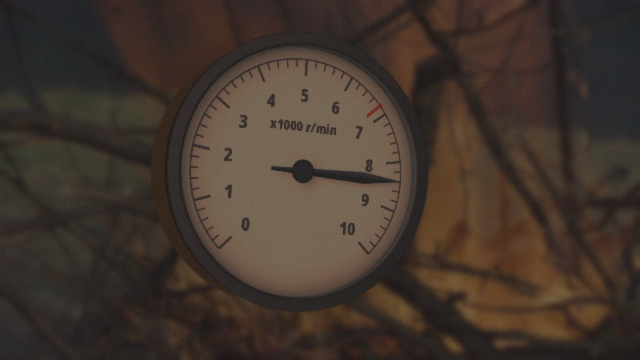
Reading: 8400rpm
